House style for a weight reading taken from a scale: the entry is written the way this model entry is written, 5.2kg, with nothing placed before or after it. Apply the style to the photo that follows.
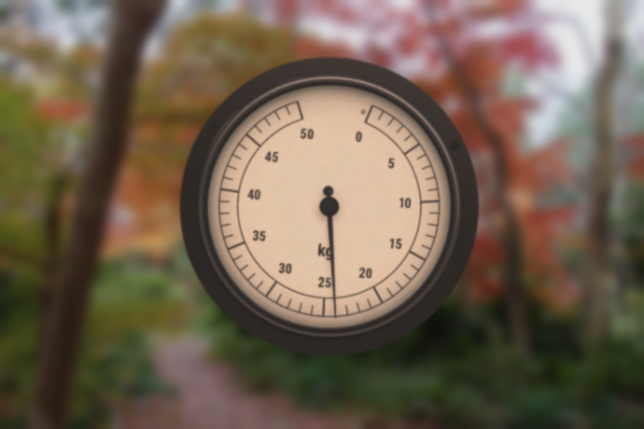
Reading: 24kg
